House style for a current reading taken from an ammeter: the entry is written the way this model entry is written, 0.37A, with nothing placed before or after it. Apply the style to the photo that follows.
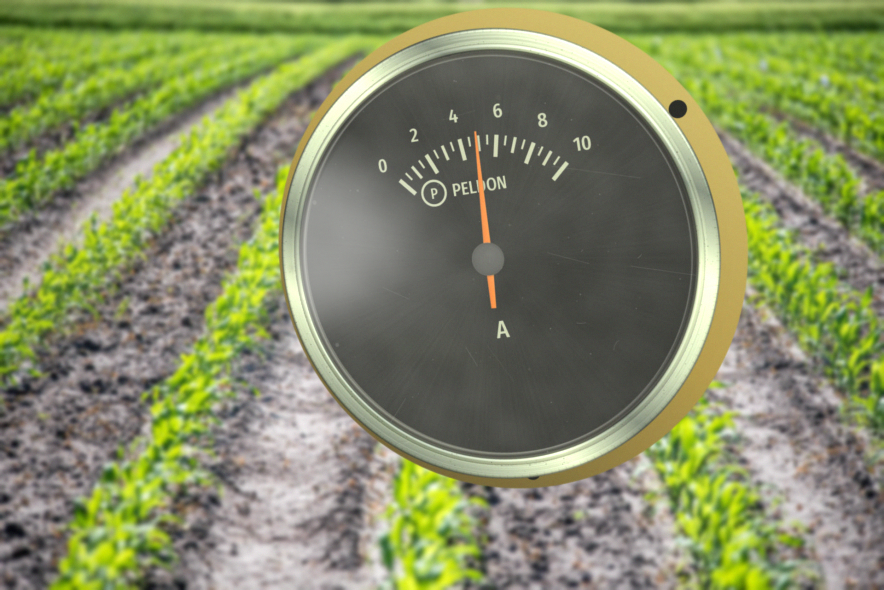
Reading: 5A
